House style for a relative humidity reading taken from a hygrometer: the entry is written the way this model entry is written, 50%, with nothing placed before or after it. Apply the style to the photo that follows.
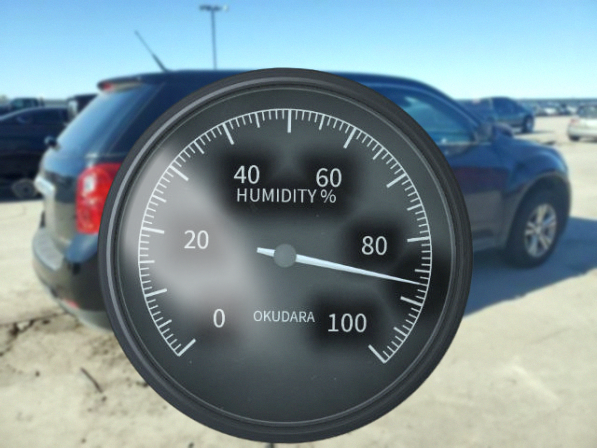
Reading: 87%
